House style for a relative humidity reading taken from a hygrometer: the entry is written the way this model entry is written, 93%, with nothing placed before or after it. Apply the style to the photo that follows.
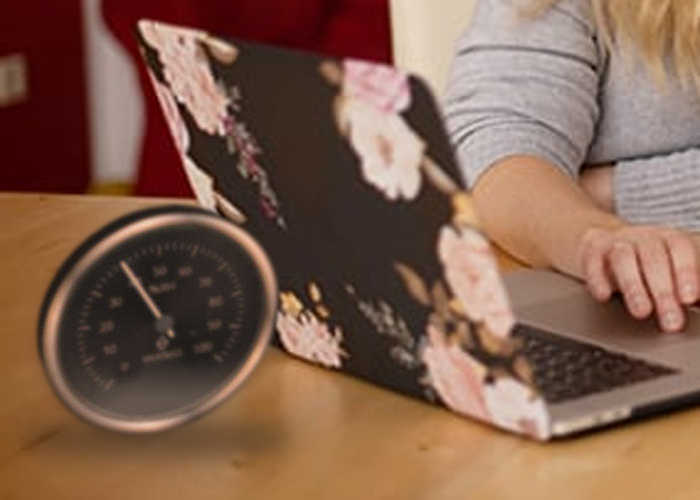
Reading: 40%
